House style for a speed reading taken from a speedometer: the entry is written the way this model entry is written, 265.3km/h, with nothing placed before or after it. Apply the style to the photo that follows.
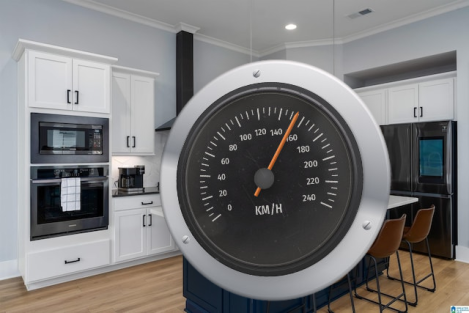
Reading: 155km/h
